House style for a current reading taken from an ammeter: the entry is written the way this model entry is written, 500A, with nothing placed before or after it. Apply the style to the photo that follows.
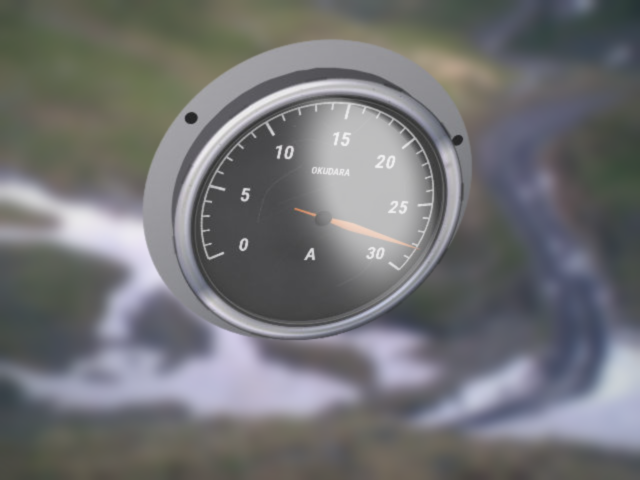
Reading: 28A
